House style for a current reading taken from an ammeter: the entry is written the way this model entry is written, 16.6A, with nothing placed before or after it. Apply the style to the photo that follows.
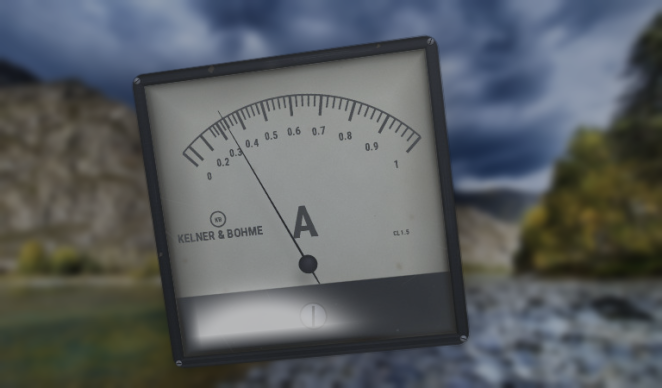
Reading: 0.34A
